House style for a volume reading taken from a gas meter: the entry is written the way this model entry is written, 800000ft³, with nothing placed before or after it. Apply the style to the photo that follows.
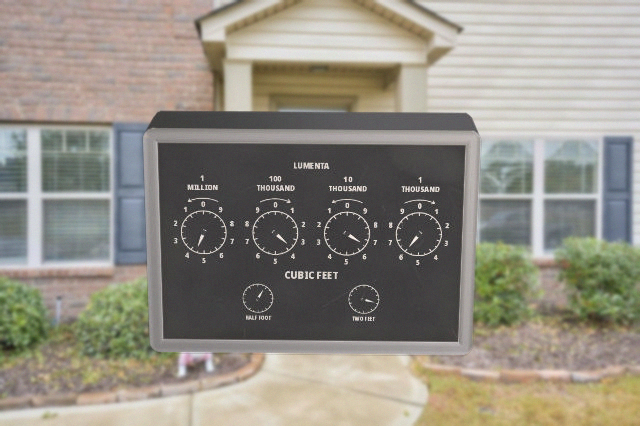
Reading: 436600ft³
